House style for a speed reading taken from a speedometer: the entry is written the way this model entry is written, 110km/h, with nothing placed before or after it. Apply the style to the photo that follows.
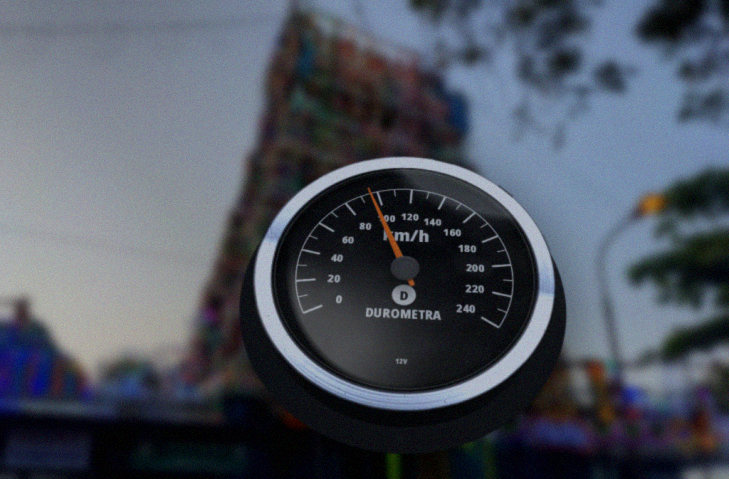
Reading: 95km/h
